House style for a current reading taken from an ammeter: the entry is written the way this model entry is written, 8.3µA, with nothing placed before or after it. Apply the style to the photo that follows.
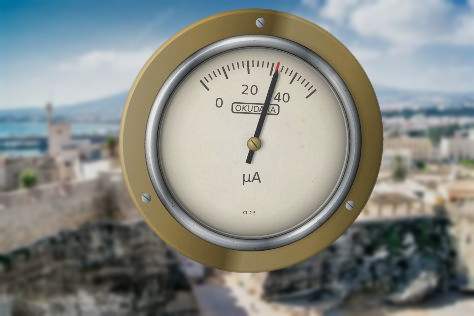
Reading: 32µA
